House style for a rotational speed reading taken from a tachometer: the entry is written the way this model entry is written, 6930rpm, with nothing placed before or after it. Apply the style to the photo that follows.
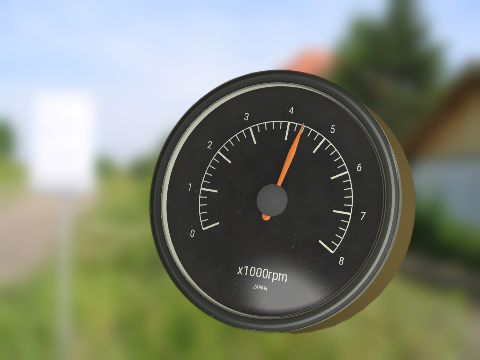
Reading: 4400rpm
